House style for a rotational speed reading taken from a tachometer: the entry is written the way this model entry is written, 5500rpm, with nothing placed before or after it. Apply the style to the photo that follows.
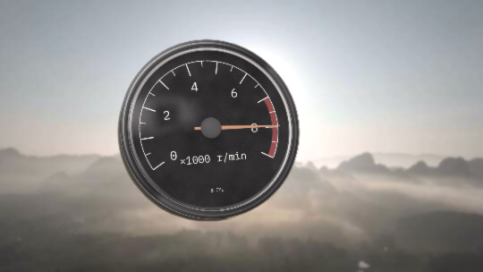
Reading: 8000rpm
